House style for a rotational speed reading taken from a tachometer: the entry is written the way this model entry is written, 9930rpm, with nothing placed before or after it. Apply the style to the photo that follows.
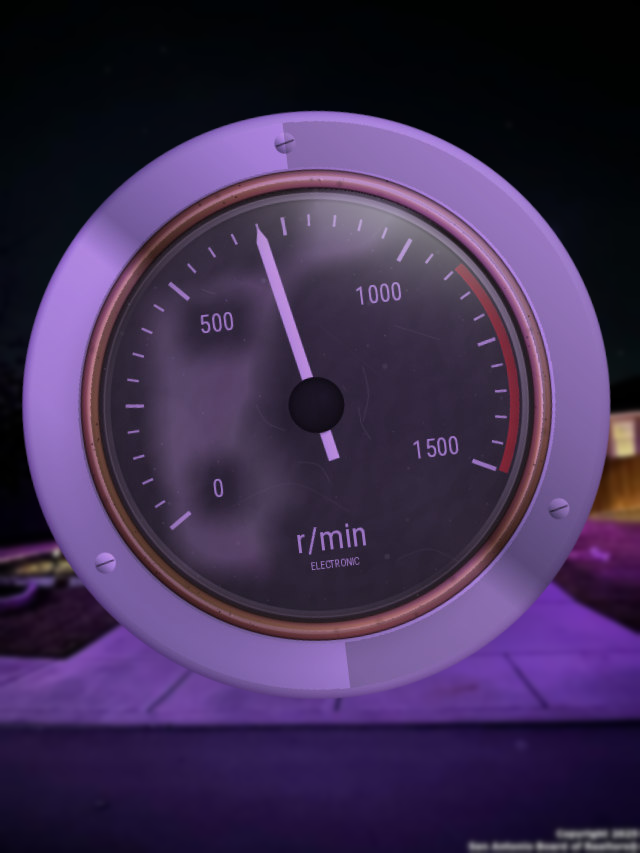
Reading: 700rpm
